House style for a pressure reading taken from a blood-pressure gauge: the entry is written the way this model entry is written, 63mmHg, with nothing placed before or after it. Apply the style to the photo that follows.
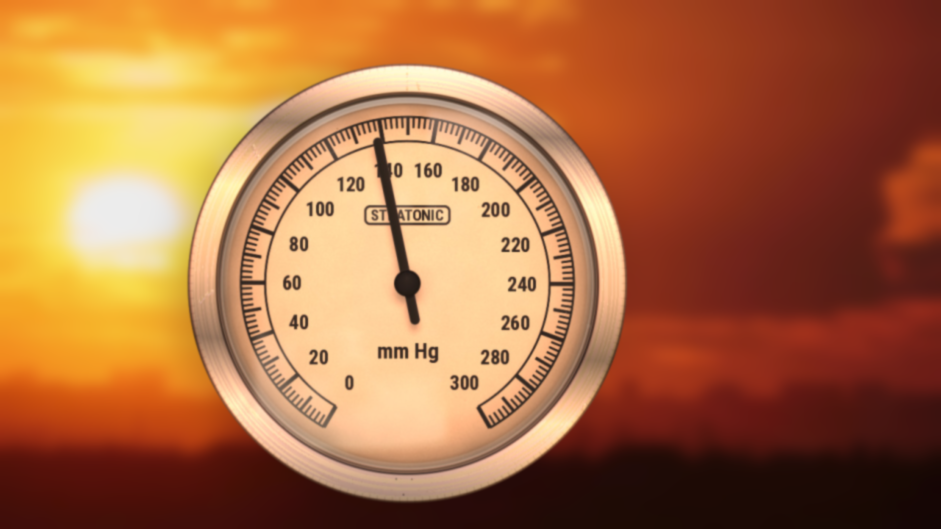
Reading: 138mmHg
